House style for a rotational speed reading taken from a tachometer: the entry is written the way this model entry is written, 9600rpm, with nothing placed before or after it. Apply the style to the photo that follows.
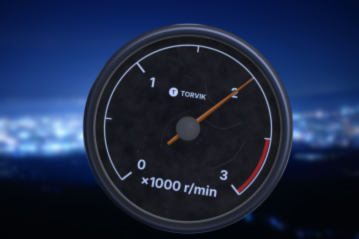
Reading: 2000rpm
